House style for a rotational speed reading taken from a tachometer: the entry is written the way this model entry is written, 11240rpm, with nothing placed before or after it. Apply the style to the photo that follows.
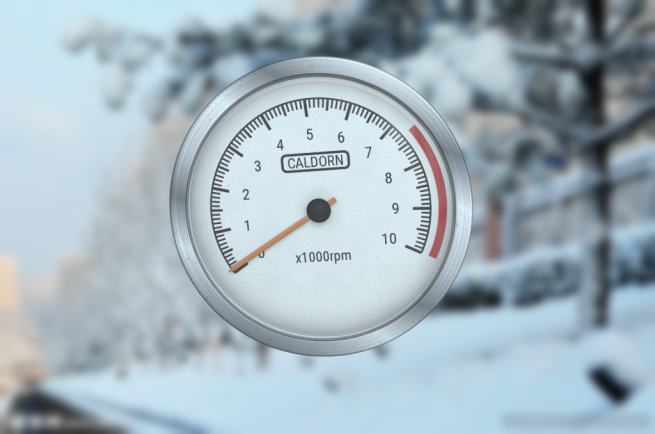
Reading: 100rpm
